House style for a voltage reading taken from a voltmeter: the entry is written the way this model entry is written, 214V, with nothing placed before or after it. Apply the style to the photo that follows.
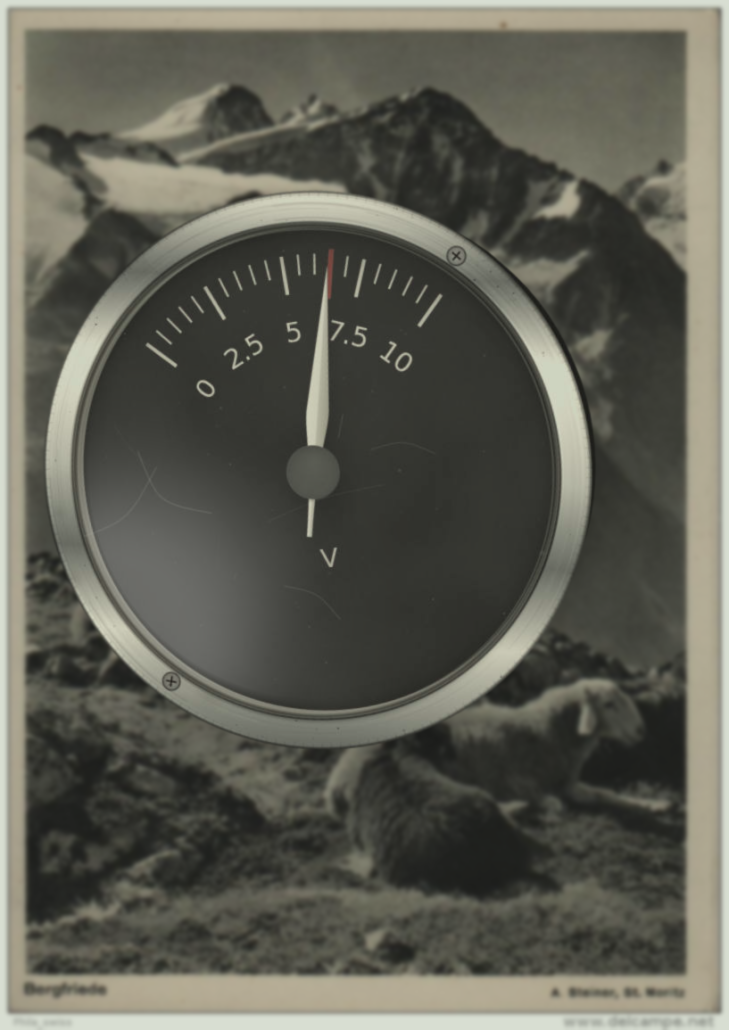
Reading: 6.5V
